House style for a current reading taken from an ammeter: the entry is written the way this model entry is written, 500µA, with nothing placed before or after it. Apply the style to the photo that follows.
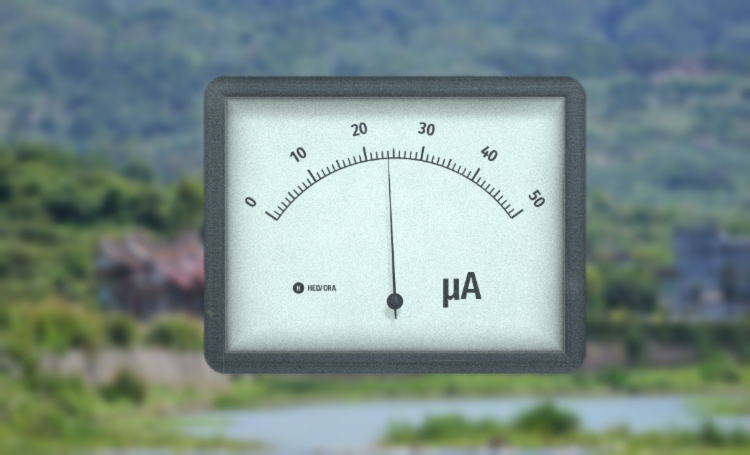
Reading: 24µA
